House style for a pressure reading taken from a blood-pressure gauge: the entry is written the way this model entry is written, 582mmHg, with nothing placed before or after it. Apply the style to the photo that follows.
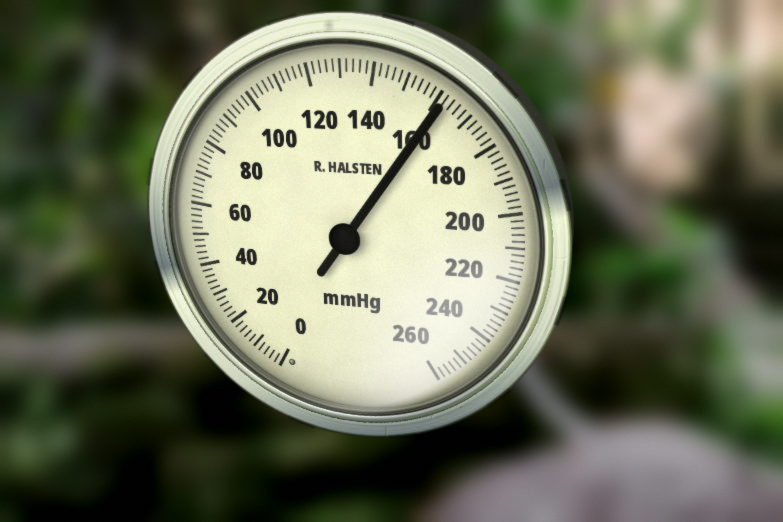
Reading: 162mmHg
